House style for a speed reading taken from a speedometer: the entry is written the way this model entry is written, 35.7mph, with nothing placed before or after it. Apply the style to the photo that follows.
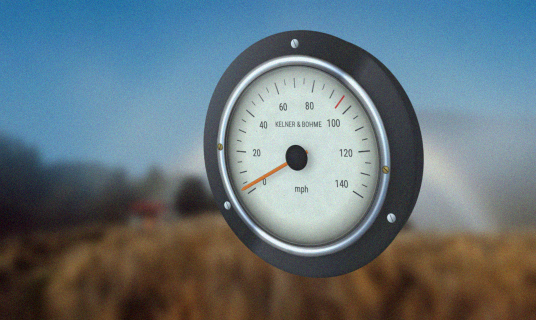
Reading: 2.5mph
